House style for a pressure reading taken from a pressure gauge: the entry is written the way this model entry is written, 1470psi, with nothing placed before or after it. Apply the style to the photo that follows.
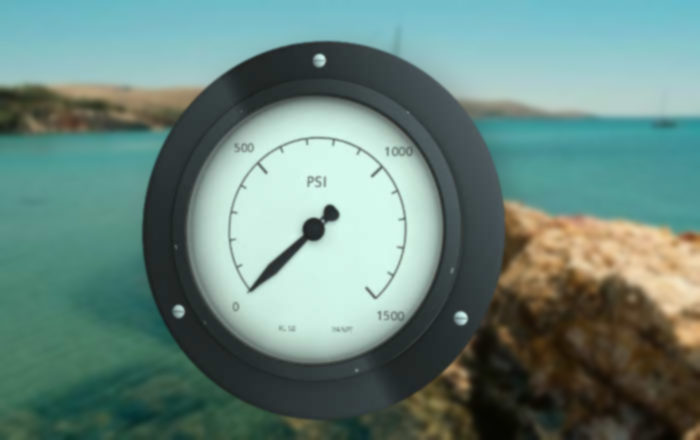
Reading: 0psi
